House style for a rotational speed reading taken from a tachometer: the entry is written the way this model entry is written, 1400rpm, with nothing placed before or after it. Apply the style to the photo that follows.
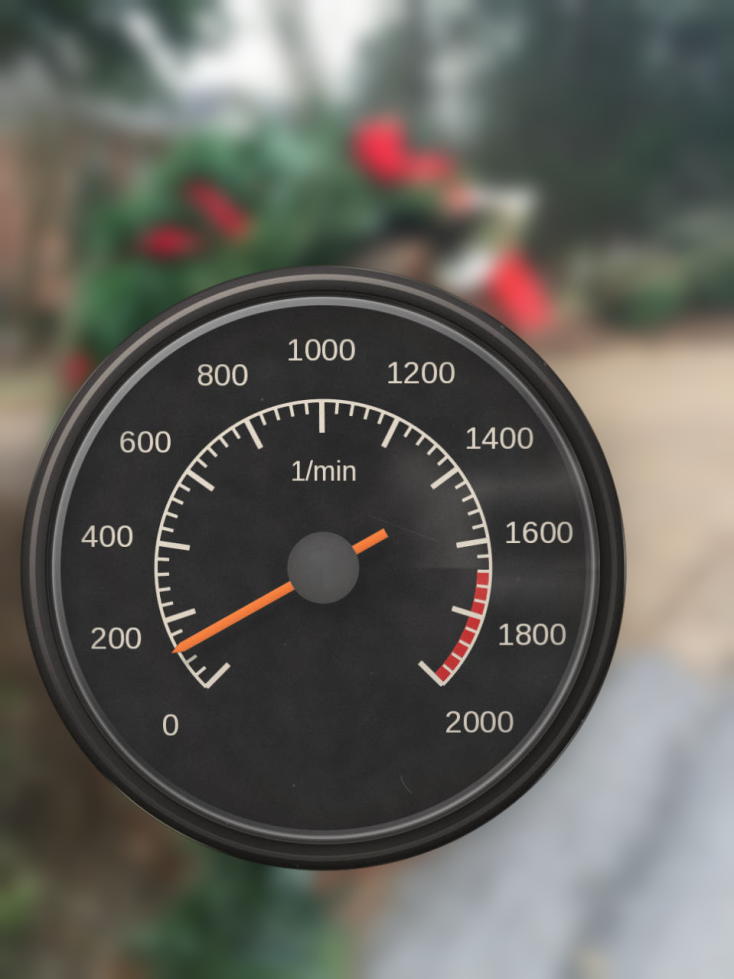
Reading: 120rpm
